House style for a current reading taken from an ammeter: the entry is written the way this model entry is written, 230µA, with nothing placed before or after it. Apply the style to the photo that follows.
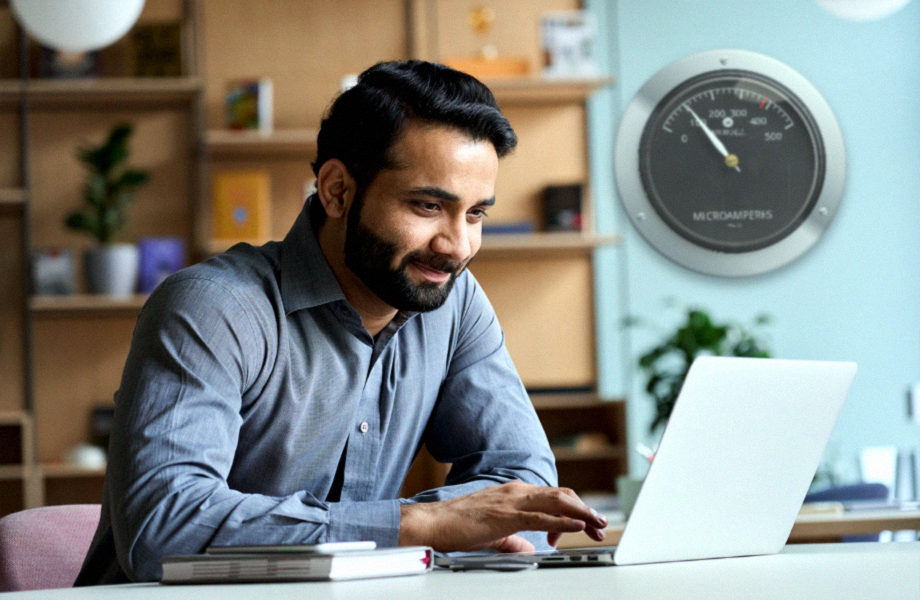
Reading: 100µA
